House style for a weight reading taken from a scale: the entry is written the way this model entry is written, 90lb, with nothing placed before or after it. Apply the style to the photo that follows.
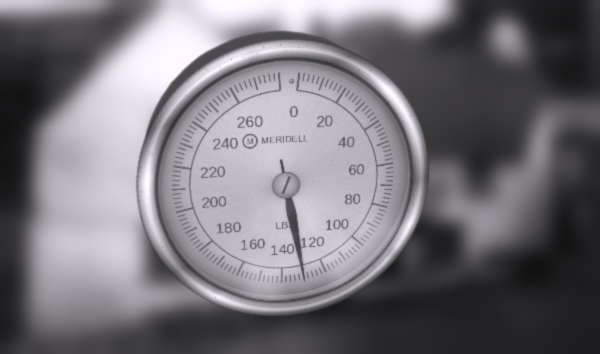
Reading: 130lb
